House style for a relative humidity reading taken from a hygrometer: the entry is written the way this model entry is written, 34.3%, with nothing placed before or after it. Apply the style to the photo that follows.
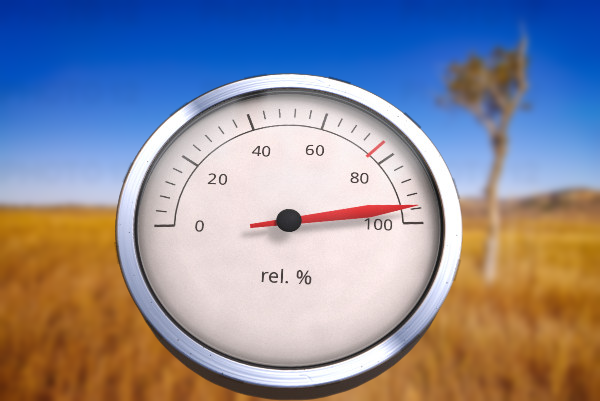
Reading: 96%
